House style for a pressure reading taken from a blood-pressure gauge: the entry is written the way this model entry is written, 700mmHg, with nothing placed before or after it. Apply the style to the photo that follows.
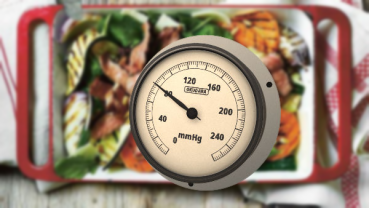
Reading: 80mmHg
